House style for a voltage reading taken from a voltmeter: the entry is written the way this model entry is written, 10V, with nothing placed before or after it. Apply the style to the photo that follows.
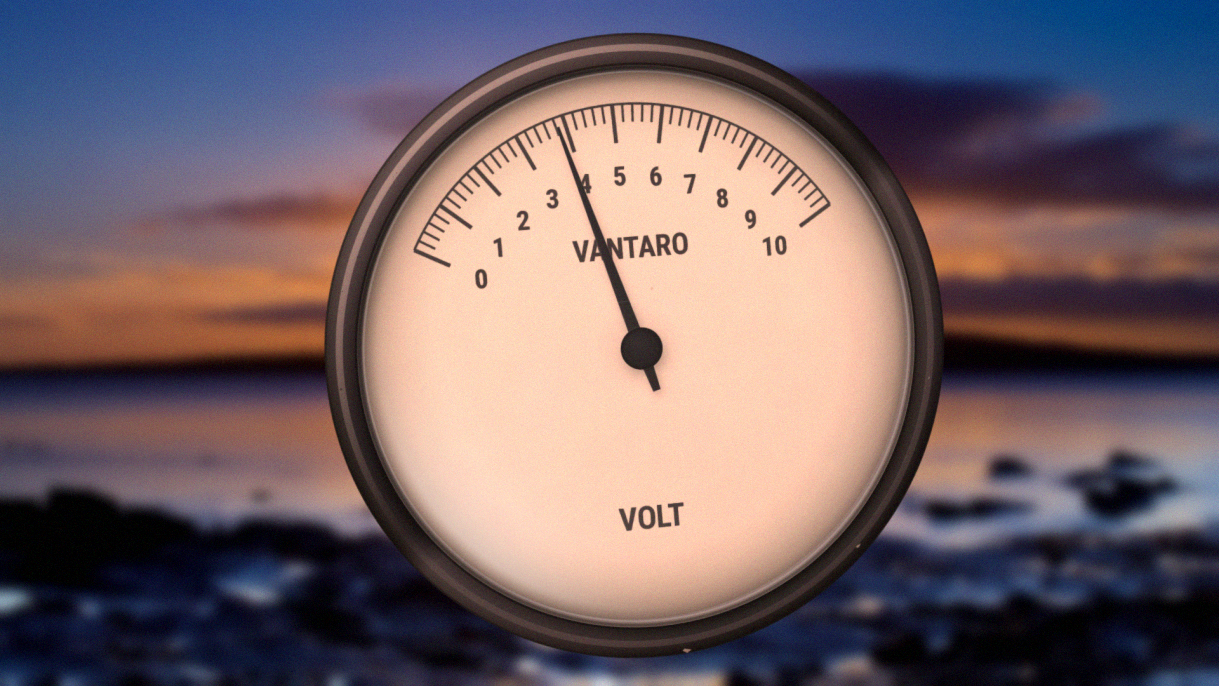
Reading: 3.8V
